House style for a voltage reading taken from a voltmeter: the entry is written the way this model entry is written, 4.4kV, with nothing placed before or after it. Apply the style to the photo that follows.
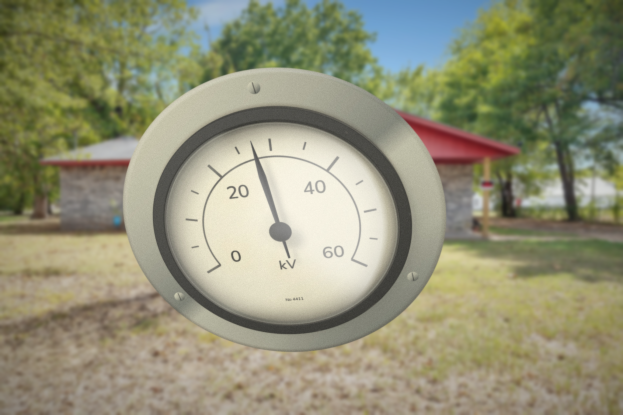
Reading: 27.5kV
